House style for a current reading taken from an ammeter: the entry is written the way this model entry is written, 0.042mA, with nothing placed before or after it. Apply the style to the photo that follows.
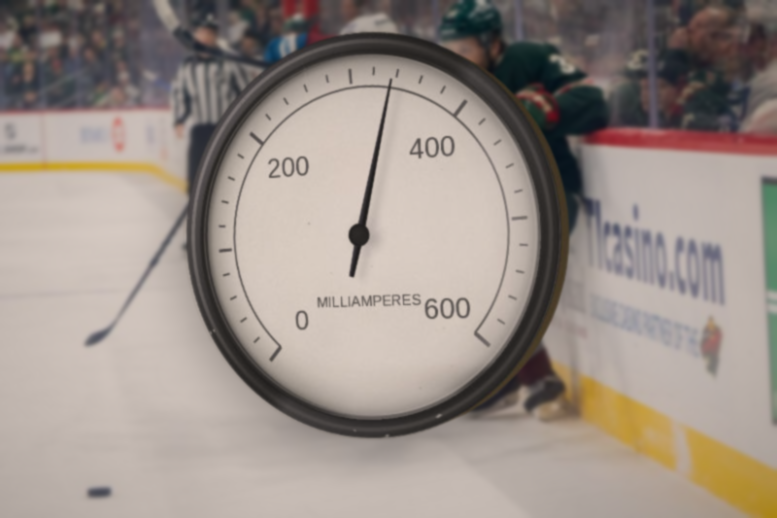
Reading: 340mA
